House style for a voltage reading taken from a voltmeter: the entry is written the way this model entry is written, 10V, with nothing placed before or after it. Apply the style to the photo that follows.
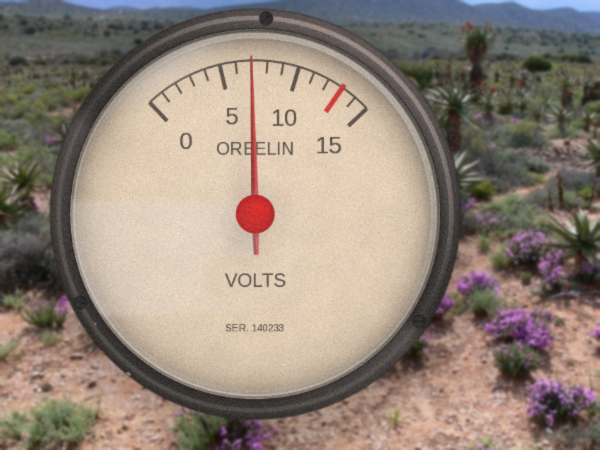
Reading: 7V
